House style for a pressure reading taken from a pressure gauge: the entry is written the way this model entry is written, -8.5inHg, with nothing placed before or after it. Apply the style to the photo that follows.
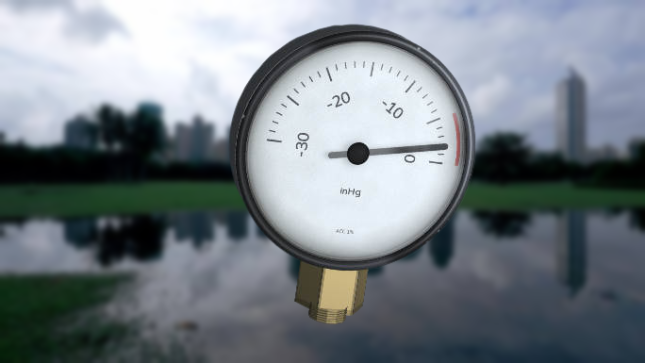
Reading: -2inHg
